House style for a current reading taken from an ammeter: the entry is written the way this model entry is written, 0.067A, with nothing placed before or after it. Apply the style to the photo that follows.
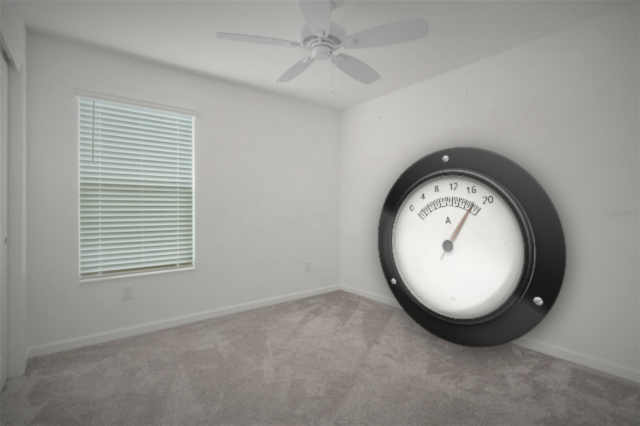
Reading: 18A
